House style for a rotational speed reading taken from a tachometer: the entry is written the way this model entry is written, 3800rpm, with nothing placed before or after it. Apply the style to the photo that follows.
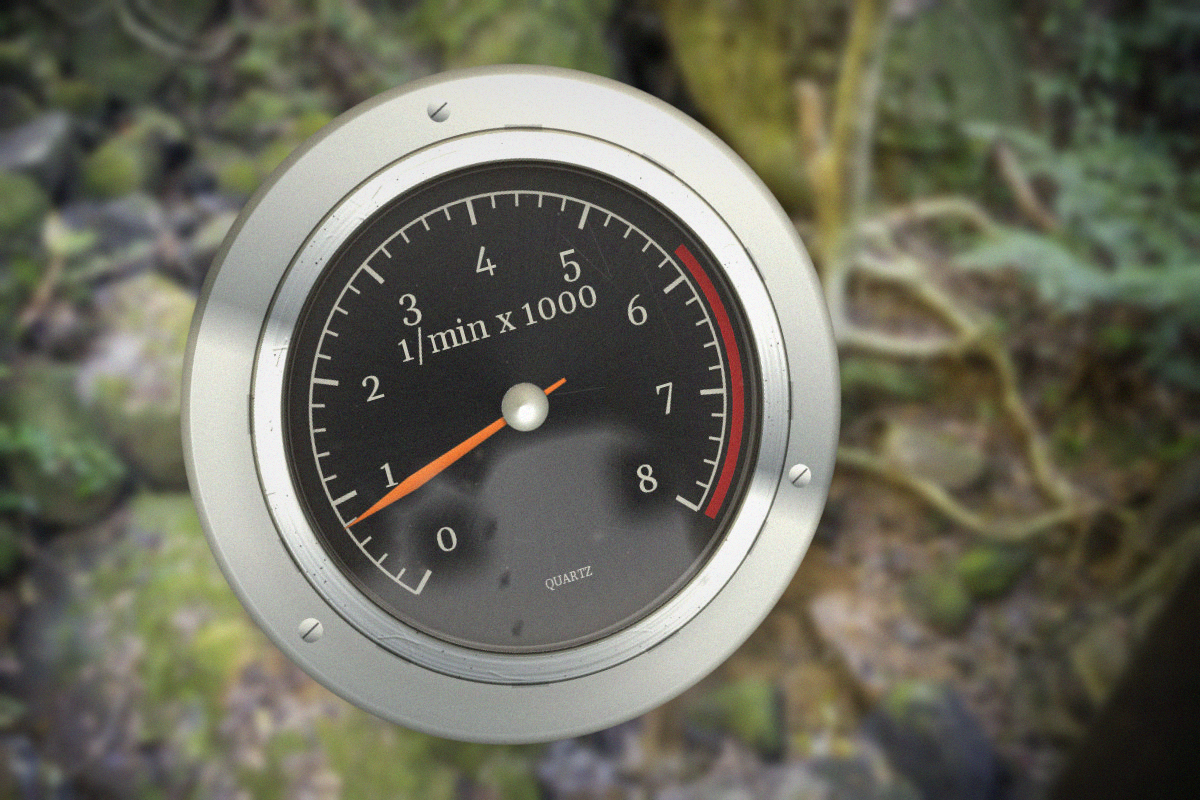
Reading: 800rpm
